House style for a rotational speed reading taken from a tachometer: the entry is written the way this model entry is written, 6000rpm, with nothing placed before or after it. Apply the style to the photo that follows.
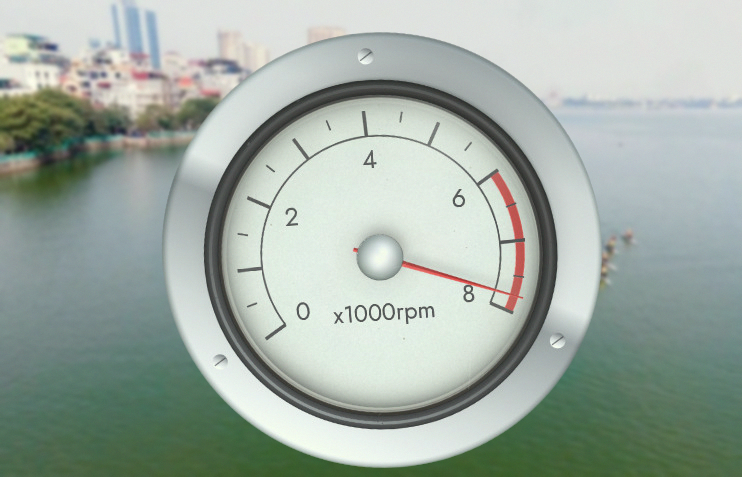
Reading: 7750rpm
